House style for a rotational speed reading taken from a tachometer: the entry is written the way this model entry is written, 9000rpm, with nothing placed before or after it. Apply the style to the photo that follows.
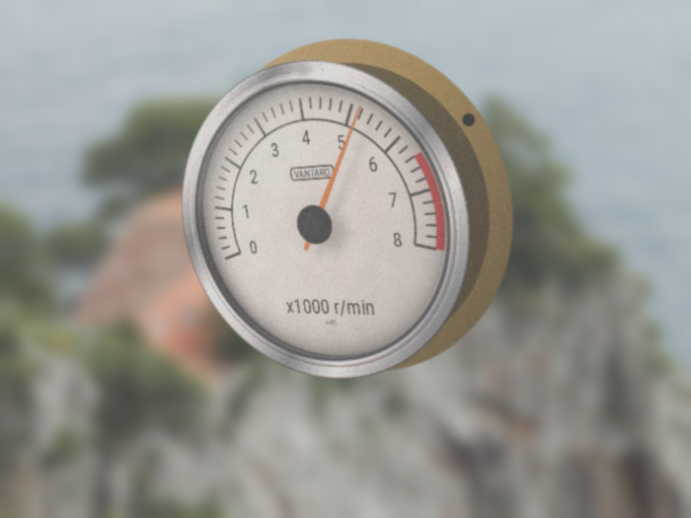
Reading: 5200rpm
